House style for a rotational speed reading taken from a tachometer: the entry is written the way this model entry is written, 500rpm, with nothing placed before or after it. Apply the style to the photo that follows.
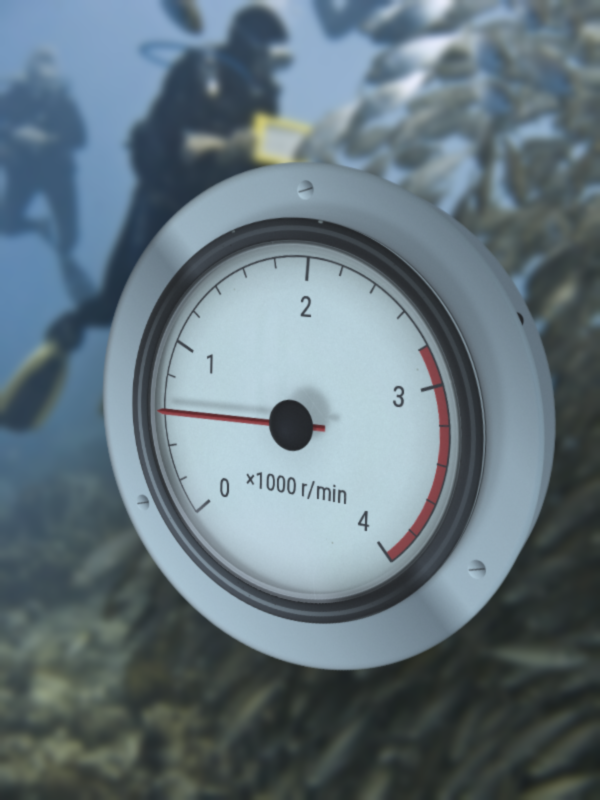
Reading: 600rpm
